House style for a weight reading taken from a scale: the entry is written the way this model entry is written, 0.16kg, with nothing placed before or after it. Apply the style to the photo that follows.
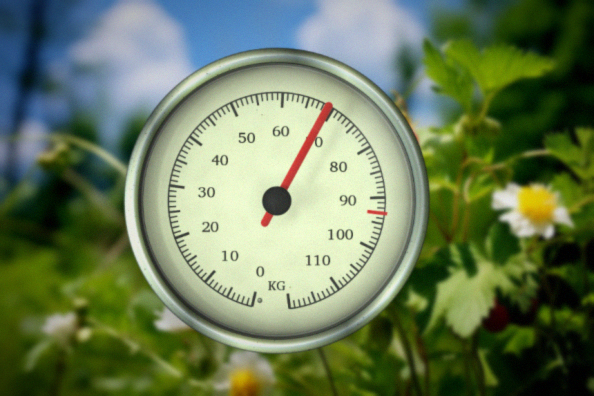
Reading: 69kg
